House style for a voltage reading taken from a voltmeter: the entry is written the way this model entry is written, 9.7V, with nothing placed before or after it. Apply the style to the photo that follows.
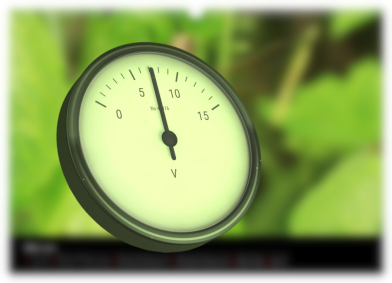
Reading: 7V
